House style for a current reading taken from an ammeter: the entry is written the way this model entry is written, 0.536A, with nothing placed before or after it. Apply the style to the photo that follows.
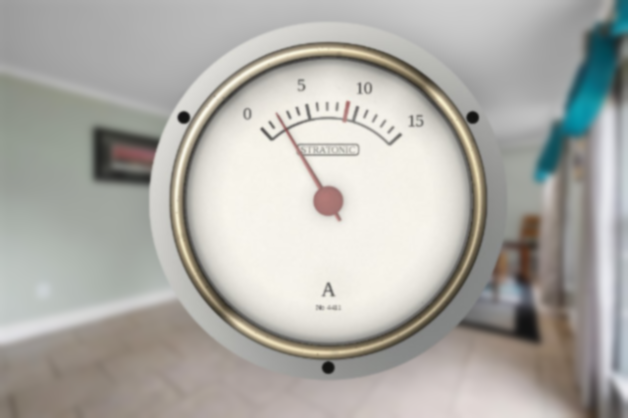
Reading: 2A
